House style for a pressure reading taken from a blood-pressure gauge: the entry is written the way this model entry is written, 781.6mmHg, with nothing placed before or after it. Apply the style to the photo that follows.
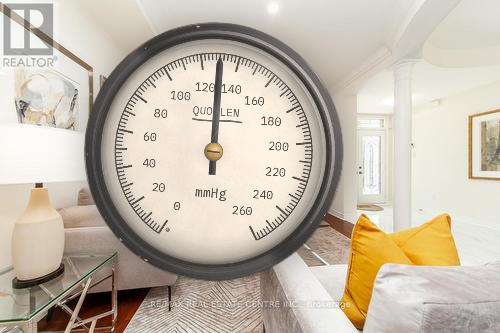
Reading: 130mmHg
